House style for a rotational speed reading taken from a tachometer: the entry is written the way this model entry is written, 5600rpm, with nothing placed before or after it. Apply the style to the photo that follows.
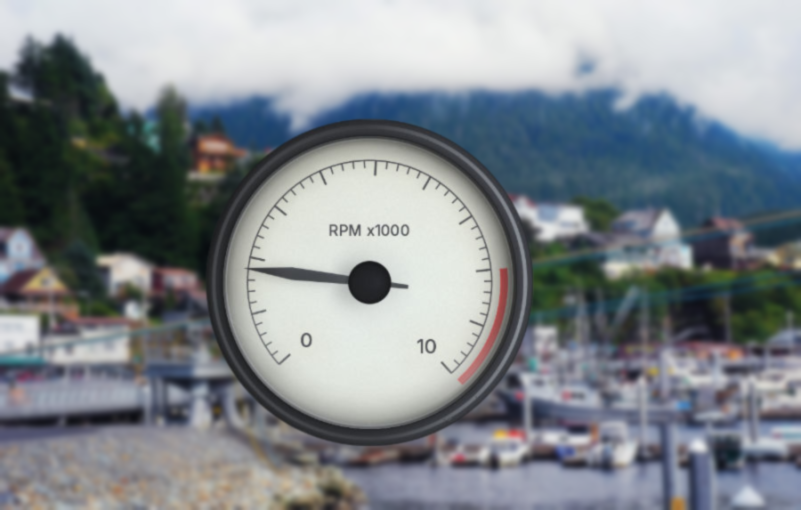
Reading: 1800rpm
